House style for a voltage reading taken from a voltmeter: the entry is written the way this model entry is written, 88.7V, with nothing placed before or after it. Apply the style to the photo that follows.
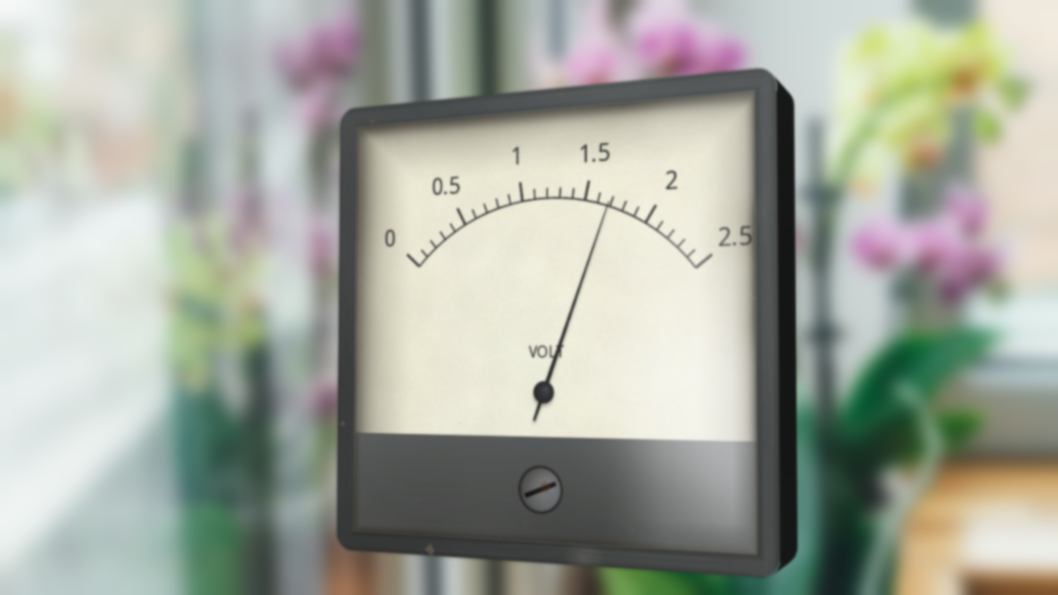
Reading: 1.7V
